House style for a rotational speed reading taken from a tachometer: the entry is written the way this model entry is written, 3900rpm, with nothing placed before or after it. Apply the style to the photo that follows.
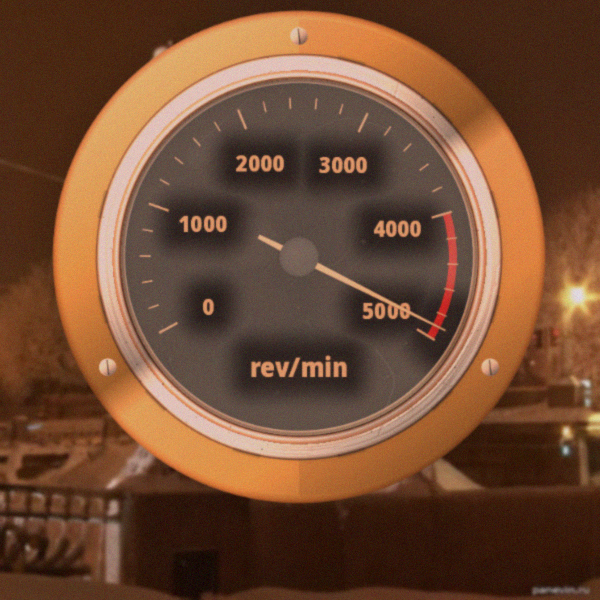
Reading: 4900rpm
